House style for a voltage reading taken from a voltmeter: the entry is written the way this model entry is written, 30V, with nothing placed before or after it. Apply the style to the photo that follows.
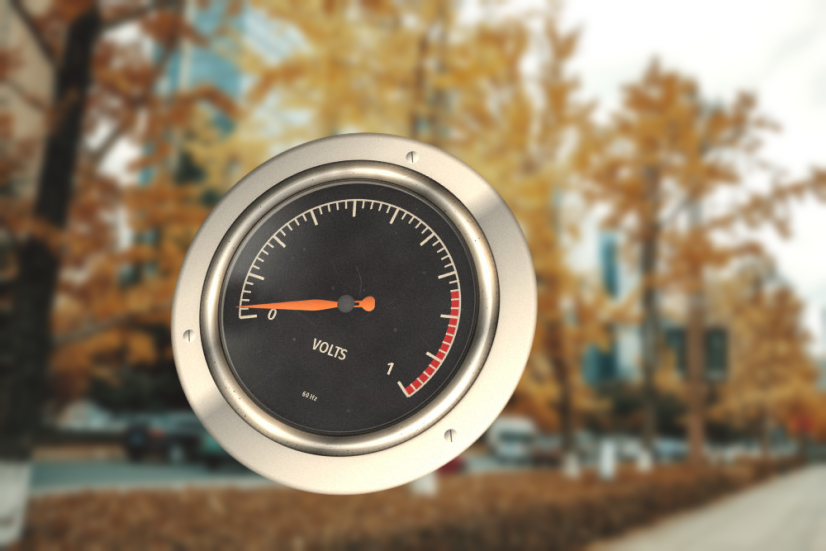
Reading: 0.02V
